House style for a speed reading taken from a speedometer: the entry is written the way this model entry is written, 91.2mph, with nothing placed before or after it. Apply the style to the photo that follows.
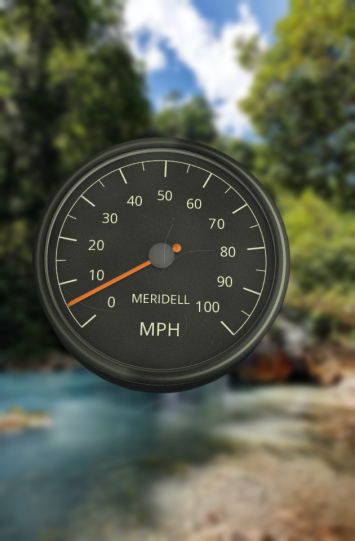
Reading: 5mph
